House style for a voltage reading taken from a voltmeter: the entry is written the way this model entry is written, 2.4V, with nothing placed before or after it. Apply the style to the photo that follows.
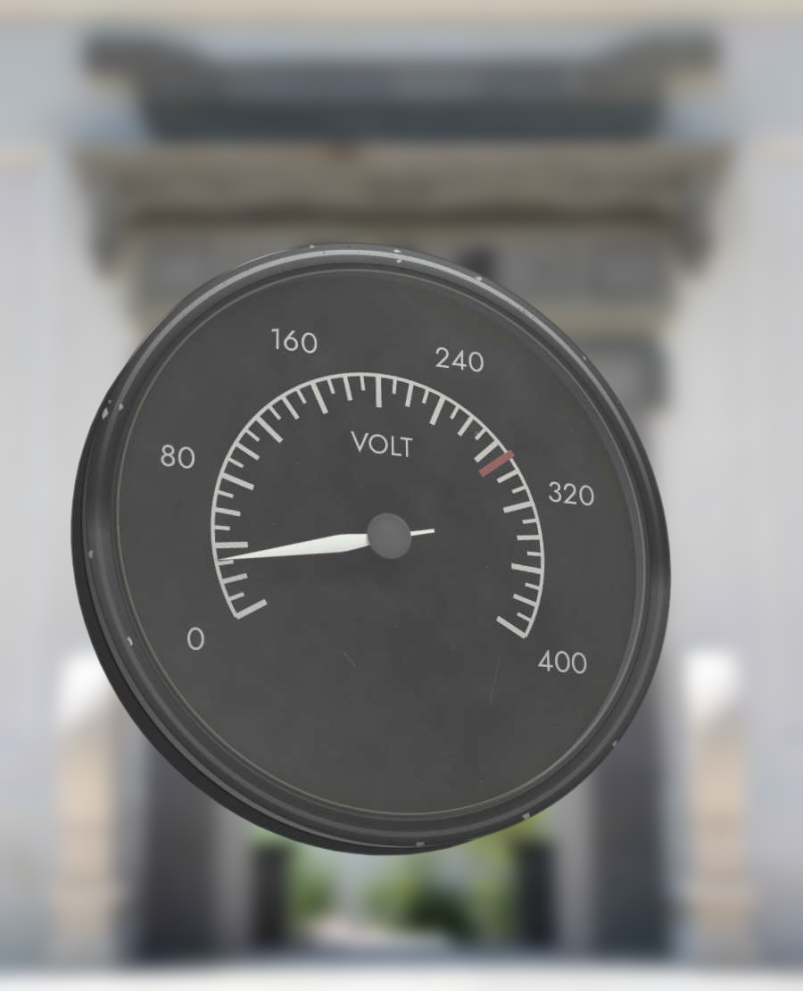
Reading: 30V
